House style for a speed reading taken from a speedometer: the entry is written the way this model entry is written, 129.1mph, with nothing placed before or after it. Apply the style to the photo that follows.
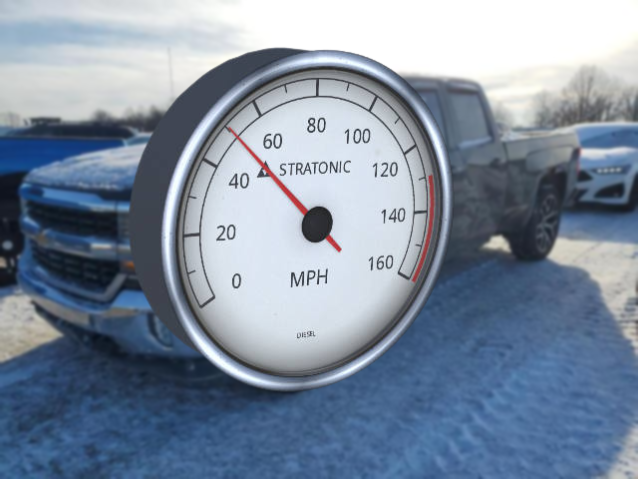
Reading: 50mph
